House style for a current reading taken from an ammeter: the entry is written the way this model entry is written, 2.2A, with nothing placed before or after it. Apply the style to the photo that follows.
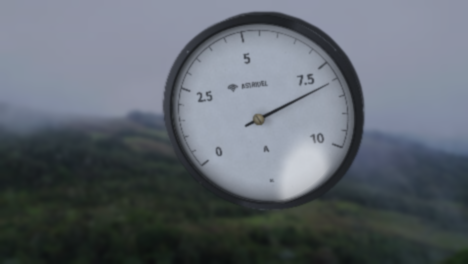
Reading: 8A
